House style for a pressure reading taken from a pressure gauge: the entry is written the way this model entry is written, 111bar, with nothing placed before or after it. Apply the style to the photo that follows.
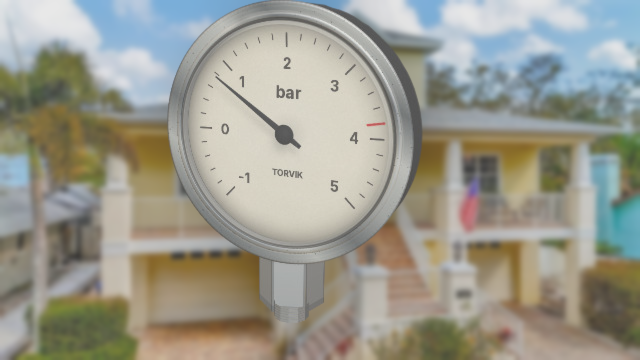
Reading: 0.8bar
